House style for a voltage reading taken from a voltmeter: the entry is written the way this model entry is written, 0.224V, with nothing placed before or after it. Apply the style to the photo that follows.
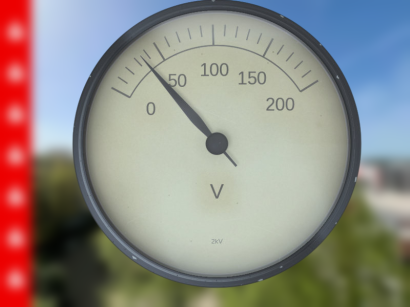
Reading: 35V
